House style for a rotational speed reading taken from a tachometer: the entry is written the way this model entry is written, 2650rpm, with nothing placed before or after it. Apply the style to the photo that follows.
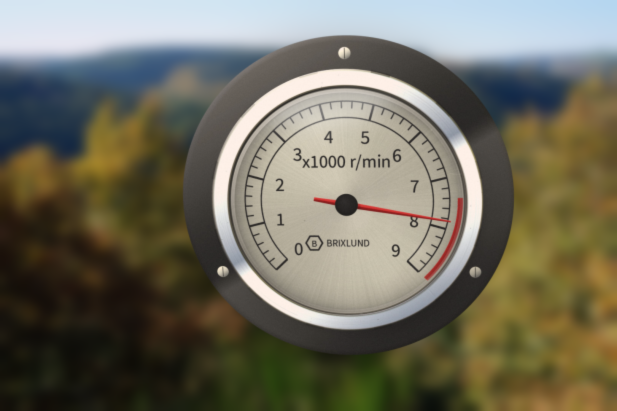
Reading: 7800rpm
